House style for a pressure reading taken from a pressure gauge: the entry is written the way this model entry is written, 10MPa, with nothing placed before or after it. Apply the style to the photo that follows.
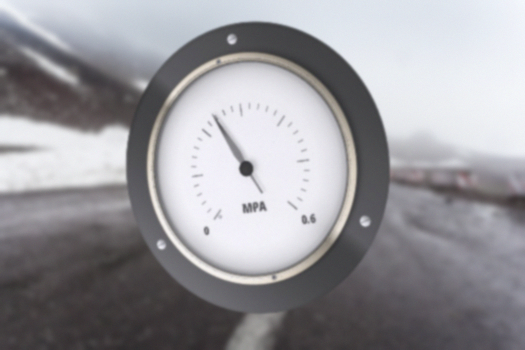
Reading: 0.24MPa
